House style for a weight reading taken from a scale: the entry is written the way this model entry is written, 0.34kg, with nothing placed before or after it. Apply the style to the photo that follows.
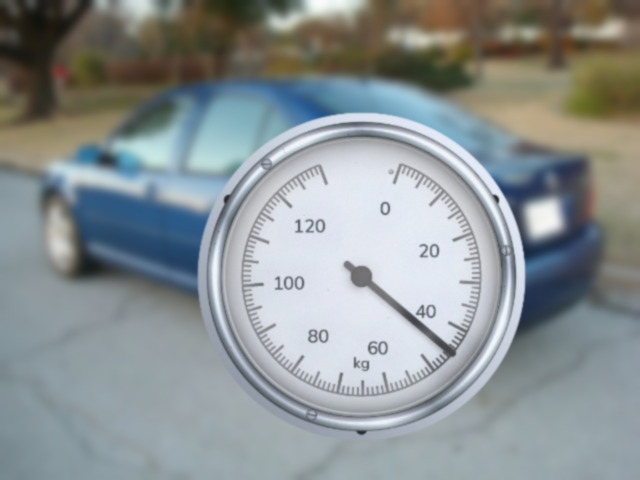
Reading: 45kg
